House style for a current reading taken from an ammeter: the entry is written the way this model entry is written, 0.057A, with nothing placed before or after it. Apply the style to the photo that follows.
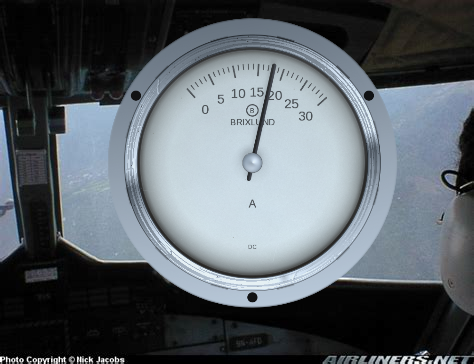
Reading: 18A
